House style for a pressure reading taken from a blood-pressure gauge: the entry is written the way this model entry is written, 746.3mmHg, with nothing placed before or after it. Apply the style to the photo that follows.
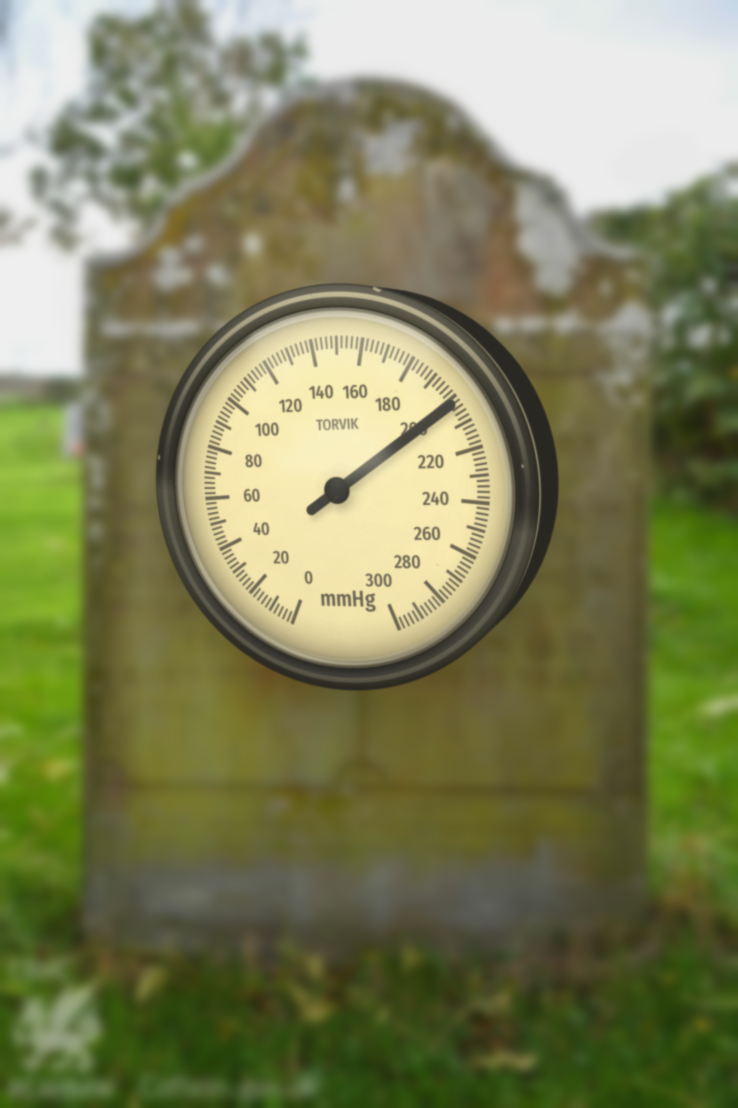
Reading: 202mmHg
